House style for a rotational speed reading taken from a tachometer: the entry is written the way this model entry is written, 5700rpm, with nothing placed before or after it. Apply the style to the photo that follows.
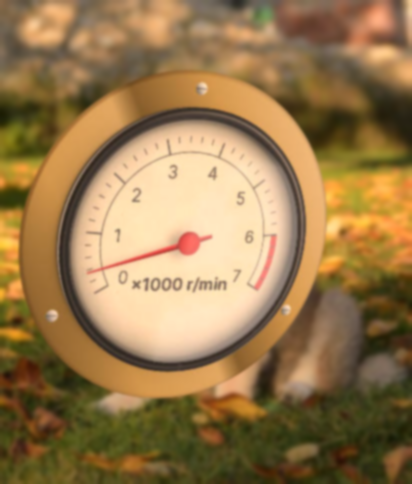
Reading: 400rpm
